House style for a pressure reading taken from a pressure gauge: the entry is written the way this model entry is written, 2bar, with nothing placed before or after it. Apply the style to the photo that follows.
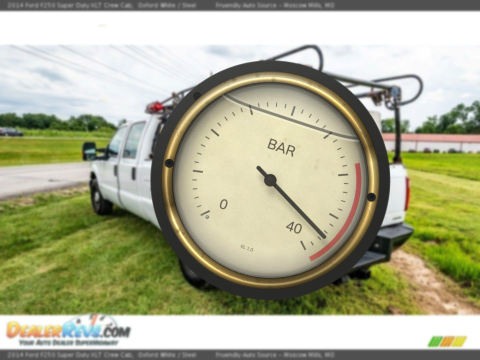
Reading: 37.5bar
